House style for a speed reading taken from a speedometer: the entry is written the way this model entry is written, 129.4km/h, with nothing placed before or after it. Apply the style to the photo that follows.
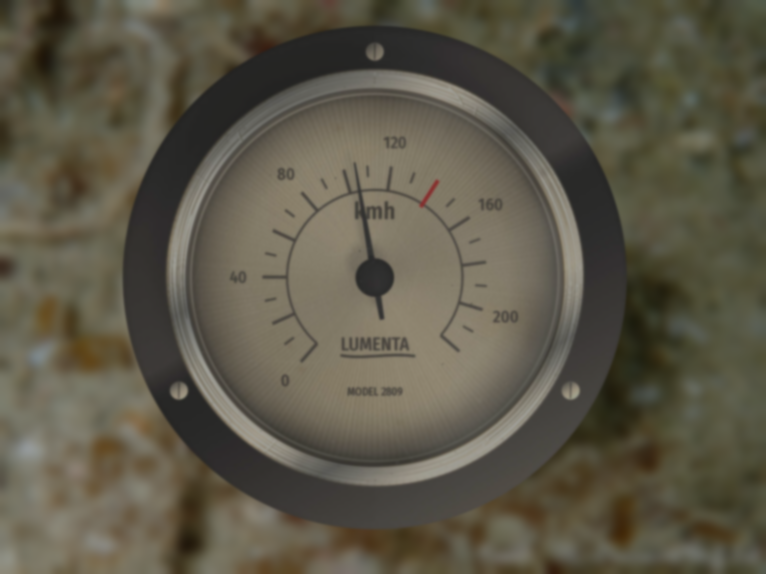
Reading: 105km/h
